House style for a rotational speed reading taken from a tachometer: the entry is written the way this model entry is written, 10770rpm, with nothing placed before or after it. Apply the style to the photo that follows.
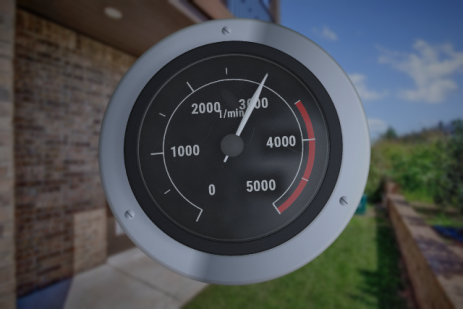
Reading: 3000rpm
